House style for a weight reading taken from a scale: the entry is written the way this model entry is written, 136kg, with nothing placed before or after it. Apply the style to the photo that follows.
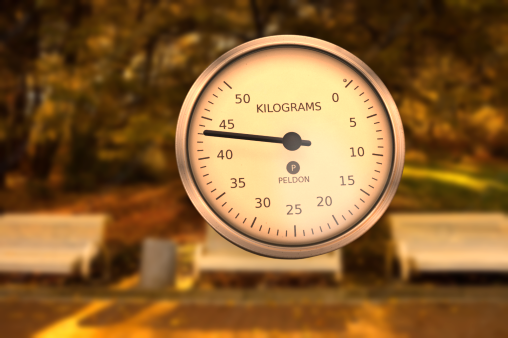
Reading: 43kg
